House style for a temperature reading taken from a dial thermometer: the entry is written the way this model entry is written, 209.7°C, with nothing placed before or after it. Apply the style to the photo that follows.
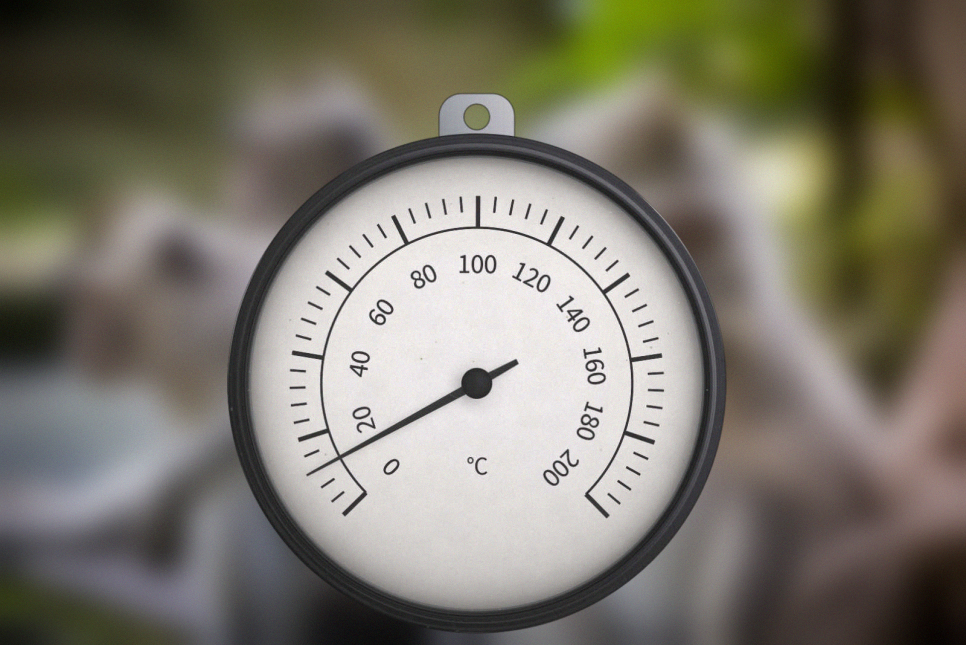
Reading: 12°C
